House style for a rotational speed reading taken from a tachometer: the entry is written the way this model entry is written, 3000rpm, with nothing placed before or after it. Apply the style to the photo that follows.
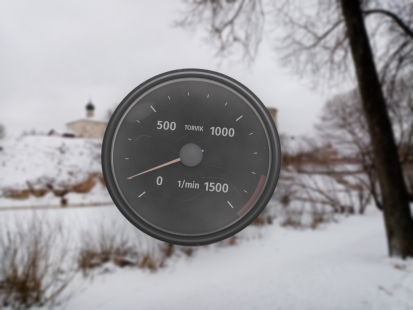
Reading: 100rpm
